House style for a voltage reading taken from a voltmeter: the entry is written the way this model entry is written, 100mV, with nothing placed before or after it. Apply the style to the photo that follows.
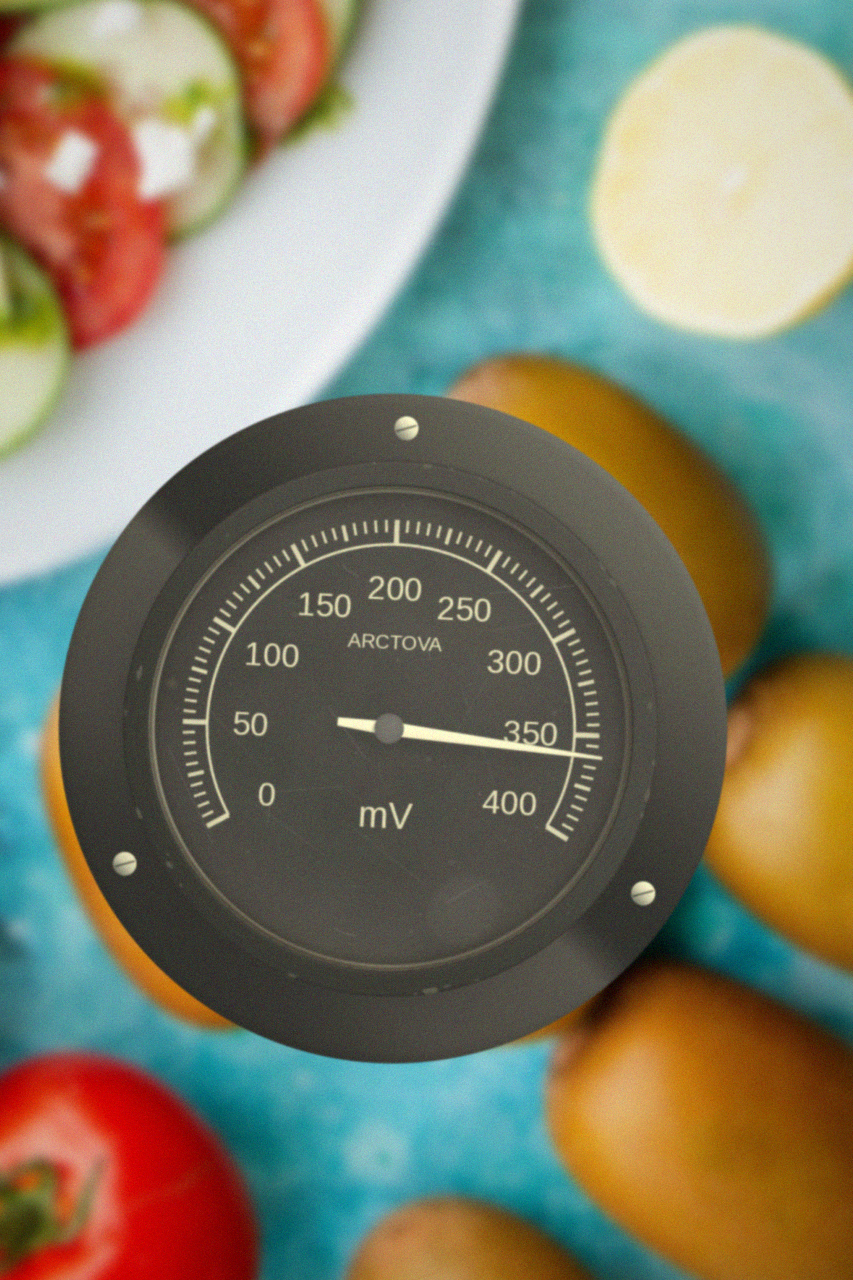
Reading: 360mV
